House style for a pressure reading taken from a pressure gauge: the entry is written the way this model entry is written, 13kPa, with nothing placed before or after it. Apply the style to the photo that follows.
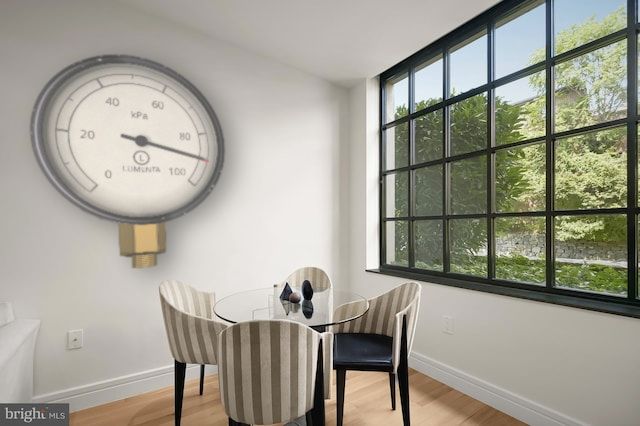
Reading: 90kPa
